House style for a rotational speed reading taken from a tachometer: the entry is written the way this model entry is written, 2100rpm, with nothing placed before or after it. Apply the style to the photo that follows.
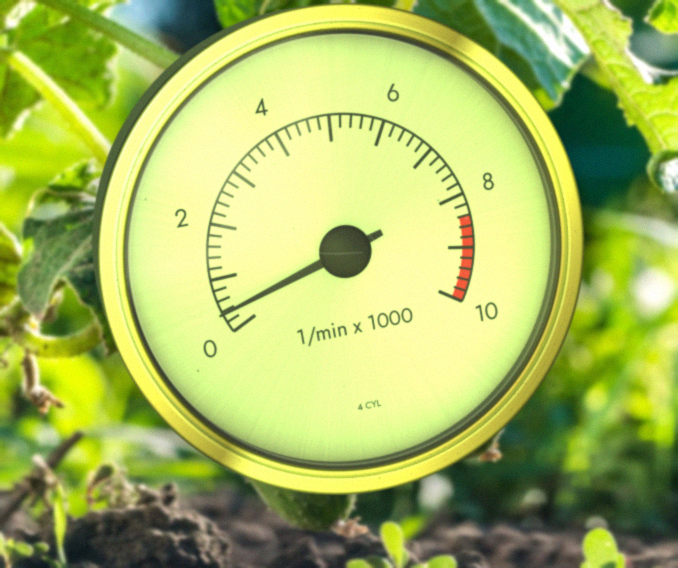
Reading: 400rpm
